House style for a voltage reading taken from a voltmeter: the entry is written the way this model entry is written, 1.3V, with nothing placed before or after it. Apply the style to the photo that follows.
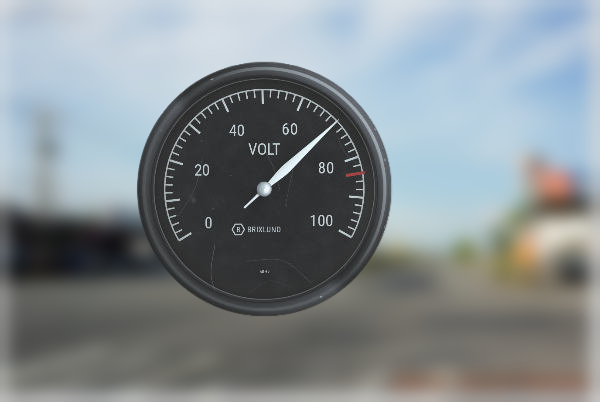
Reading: 70V
